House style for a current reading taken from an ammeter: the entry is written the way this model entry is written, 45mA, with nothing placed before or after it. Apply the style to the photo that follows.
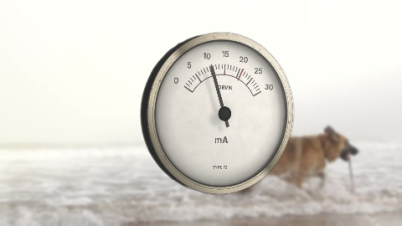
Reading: 10mA
